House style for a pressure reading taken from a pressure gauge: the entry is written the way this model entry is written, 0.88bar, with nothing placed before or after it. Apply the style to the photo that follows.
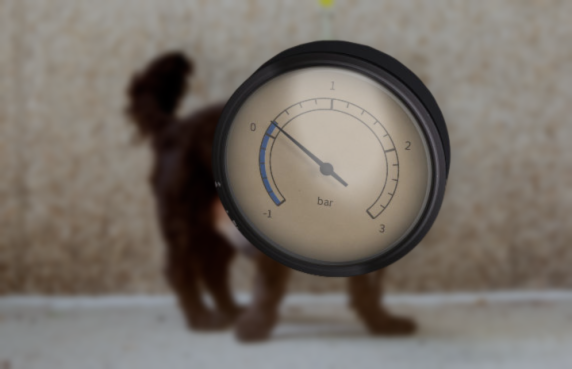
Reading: 0.2bar
